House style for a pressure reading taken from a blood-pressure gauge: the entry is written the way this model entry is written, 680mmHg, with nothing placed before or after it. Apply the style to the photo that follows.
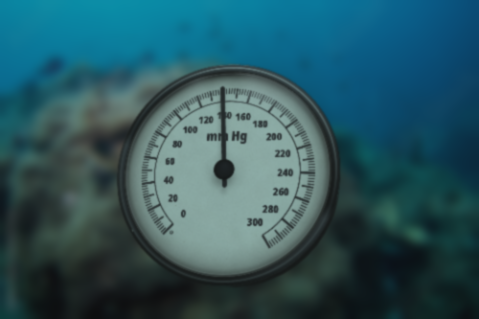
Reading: 140mmHg
